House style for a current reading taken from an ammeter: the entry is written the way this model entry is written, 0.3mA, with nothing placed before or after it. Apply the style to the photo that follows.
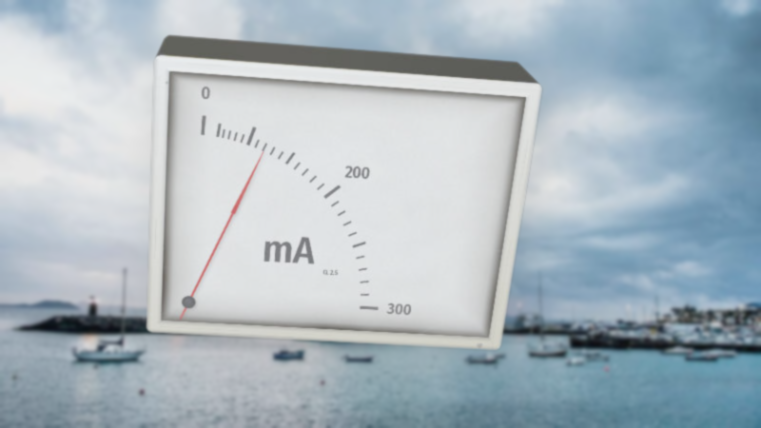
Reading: 120mA
